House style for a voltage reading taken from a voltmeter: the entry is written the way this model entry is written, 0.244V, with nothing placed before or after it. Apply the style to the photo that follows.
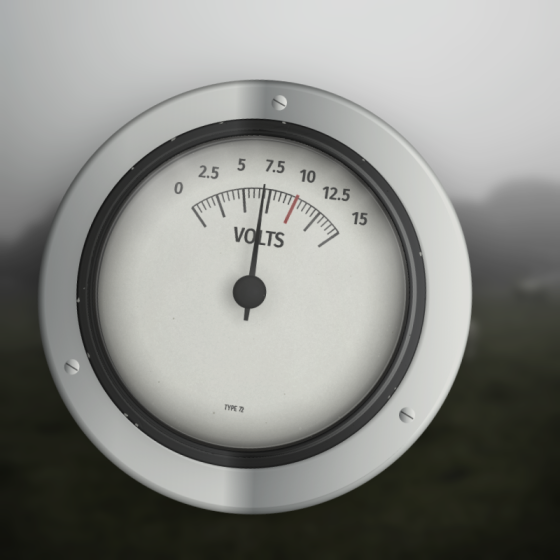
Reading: 7V
